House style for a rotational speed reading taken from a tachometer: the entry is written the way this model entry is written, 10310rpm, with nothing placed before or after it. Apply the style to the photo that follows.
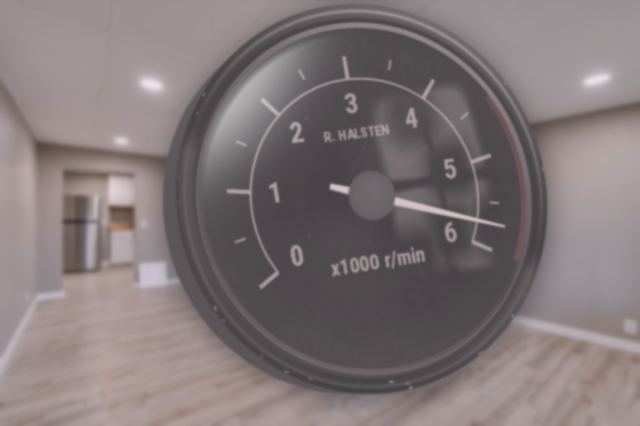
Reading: 5750rpm
